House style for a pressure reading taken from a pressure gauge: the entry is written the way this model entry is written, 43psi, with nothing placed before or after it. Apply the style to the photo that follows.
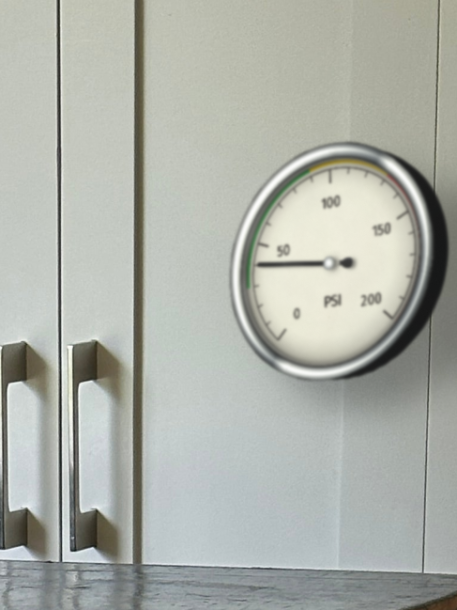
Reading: 40psi
